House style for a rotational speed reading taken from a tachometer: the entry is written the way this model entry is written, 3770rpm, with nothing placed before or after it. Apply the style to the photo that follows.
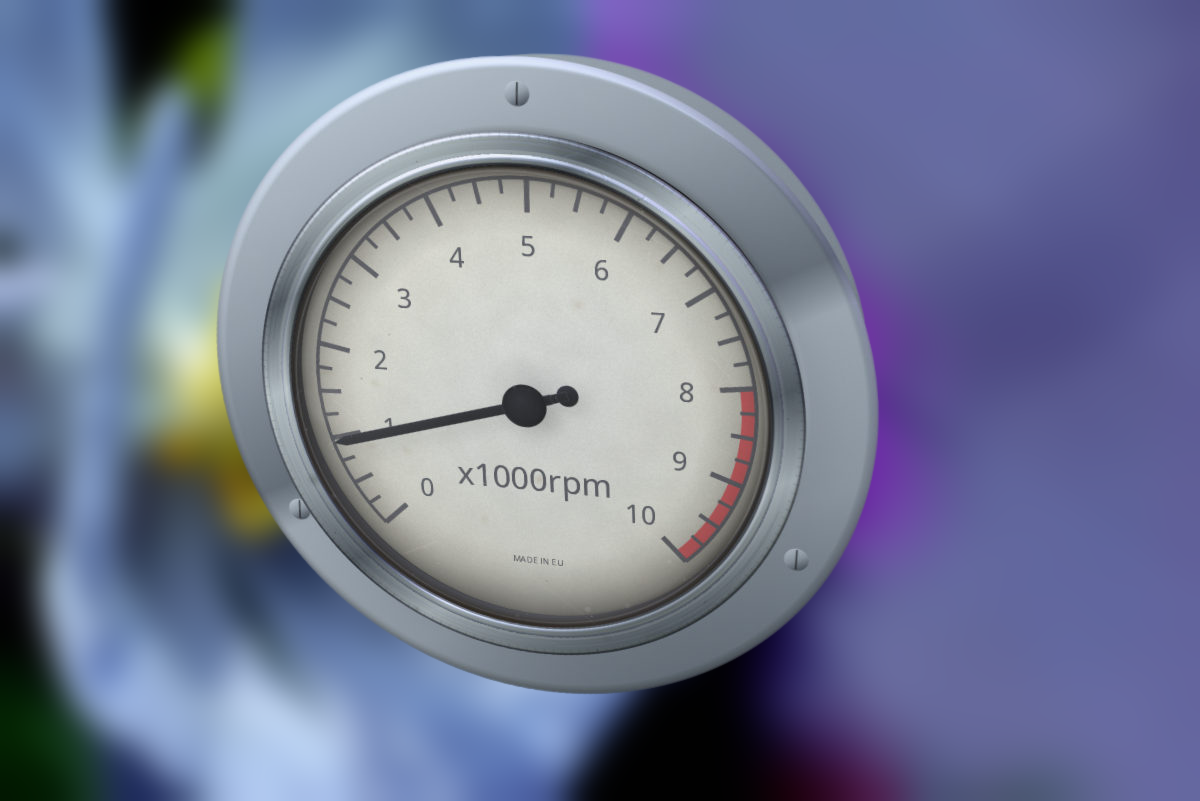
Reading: 1000rpm
